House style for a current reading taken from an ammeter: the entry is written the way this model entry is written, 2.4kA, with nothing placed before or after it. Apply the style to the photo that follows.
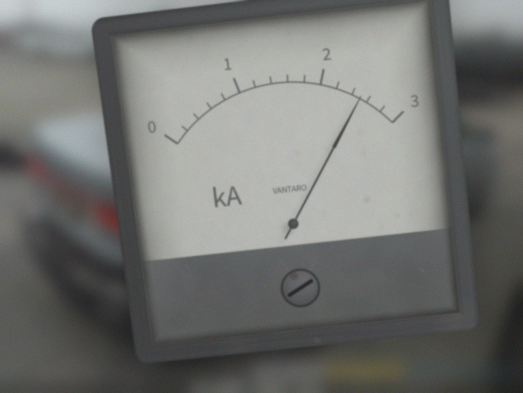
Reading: 2.5kA
